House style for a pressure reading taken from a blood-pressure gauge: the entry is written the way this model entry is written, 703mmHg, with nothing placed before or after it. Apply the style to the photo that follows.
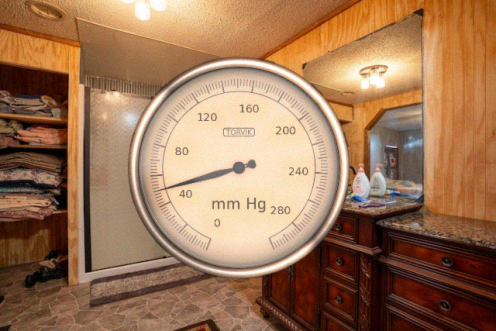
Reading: 50mmHg
